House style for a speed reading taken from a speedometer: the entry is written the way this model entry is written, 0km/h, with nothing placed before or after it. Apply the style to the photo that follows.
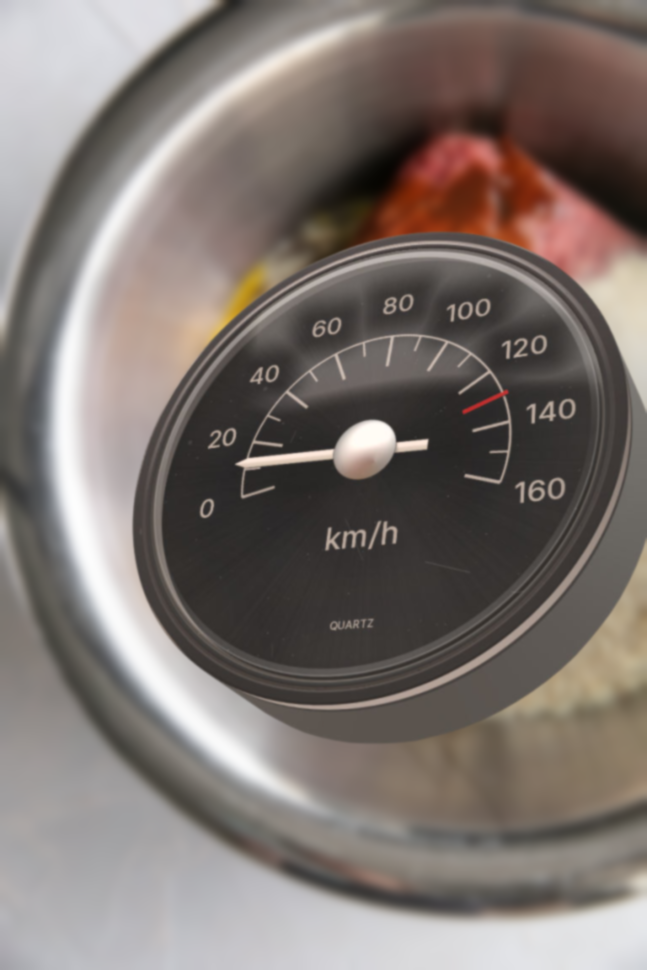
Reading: 10km/h
